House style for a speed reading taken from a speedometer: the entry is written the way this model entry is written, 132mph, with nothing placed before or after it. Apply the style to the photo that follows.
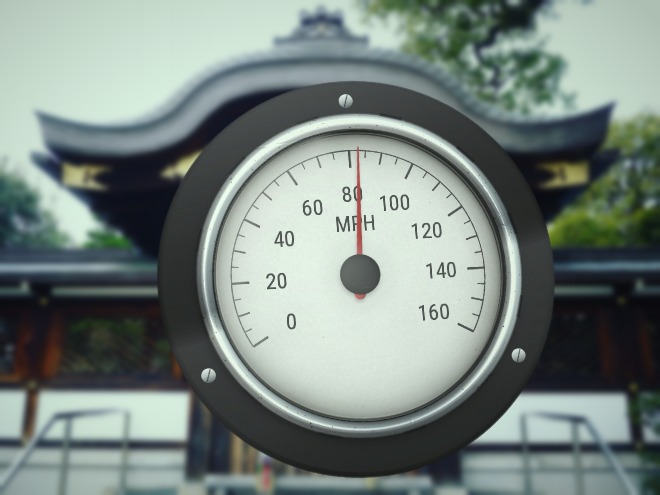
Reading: 82.5mph
